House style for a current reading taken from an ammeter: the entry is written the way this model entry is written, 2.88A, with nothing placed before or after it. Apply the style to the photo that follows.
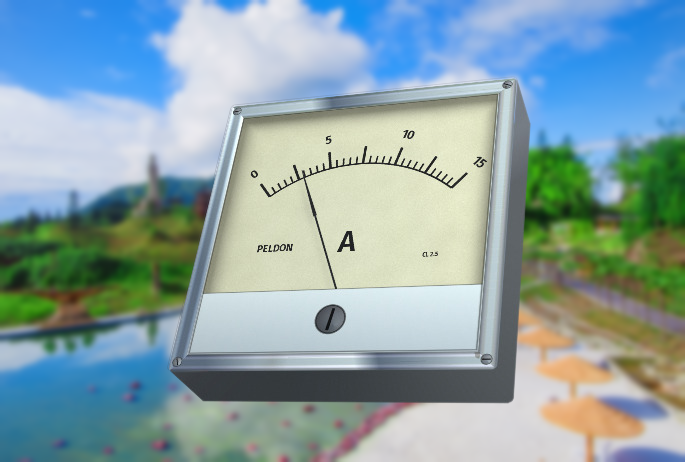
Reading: 3A
